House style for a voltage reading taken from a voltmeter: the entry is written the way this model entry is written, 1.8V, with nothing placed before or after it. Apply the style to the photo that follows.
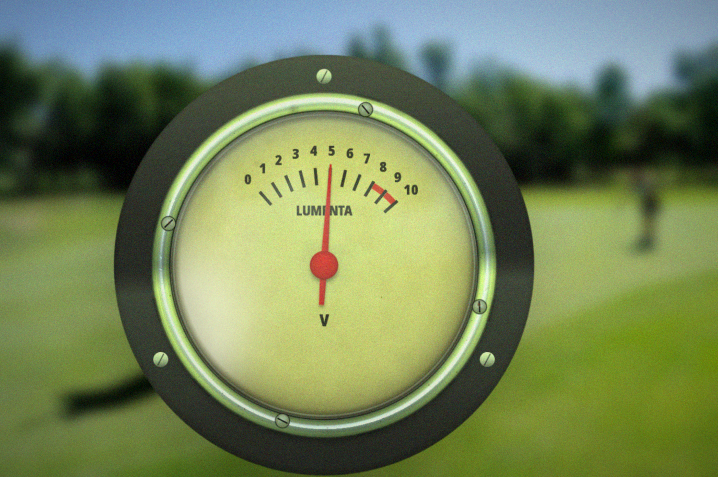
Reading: 5V
